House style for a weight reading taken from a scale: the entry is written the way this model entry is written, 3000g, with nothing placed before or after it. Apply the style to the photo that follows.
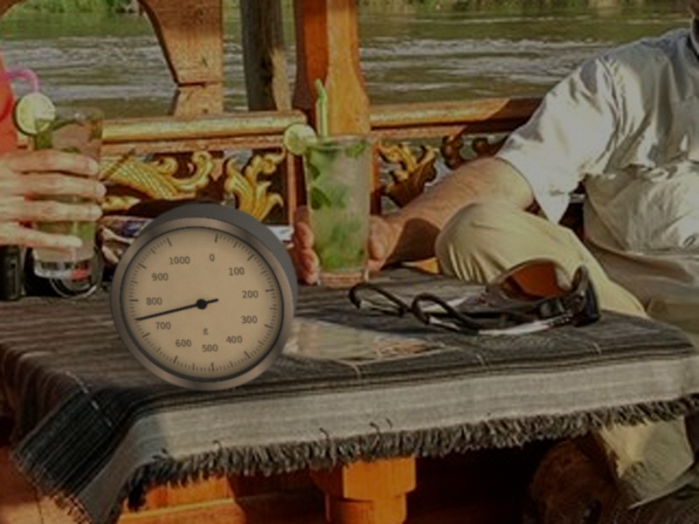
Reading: 750g
